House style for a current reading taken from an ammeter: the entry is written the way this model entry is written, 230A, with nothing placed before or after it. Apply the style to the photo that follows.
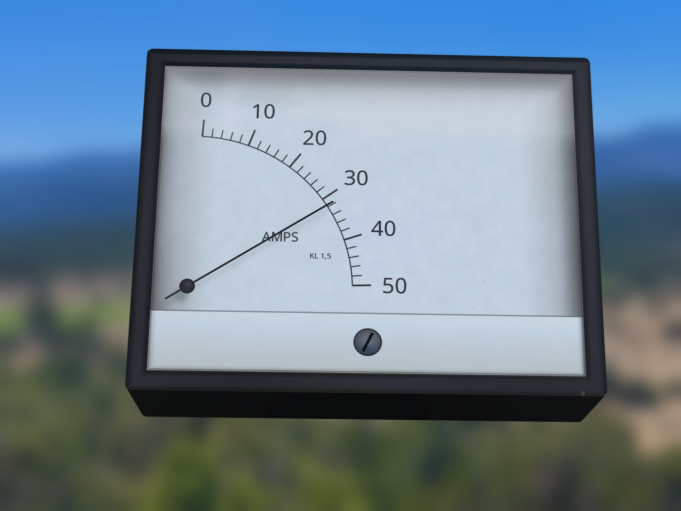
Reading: 32A
